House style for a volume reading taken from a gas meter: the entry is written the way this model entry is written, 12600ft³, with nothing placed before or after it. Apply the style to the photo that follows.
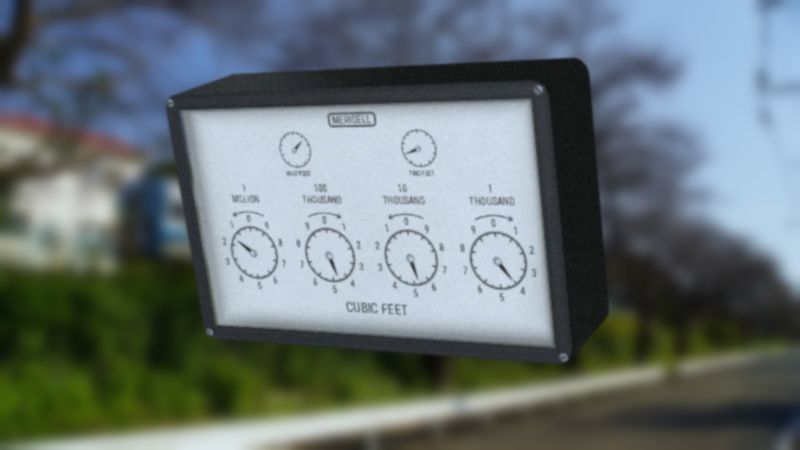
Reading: 145400ft³
